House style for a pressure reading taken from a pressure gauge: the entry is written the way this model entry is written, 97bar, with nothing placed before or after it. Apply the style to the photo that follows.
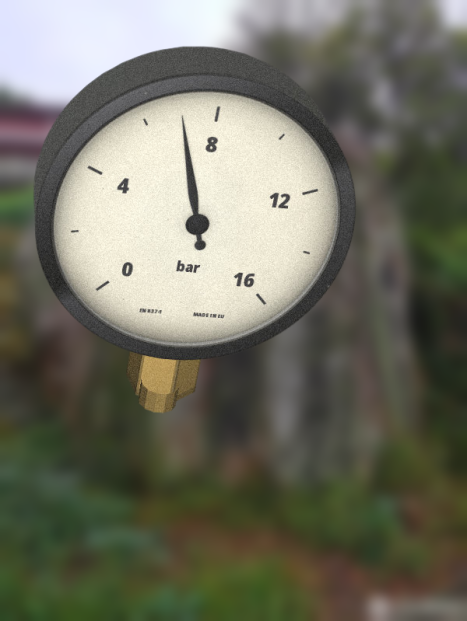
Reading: 7bar
